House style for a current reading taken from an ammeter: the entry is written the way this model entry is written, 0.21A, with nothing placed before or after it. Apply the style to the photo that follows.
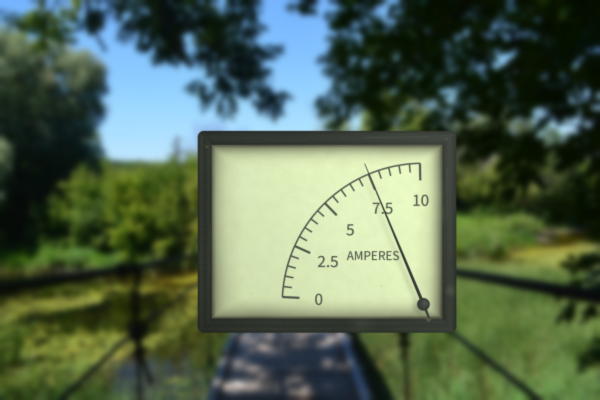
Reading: 7.5A
